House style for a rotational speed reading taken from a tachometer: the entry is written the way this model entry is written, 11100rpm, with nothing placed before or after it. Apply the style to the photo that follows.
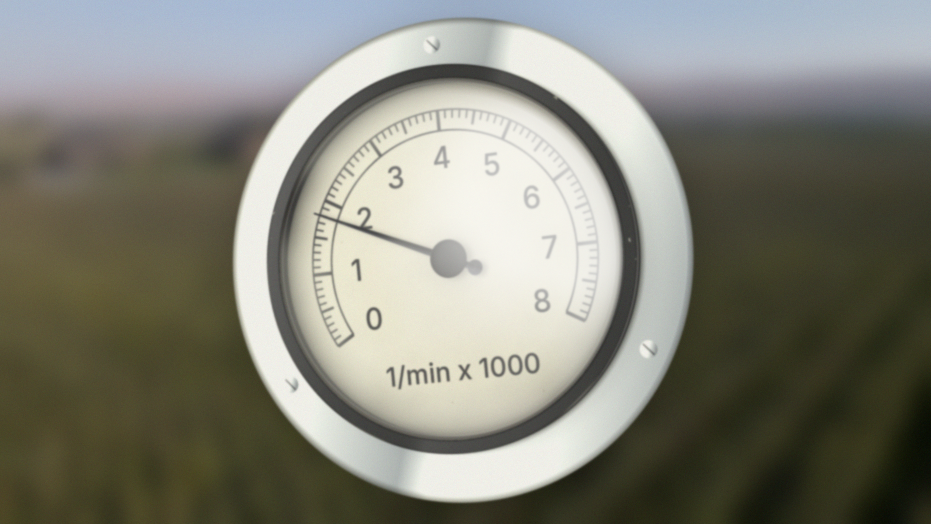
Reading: 1800rpm
